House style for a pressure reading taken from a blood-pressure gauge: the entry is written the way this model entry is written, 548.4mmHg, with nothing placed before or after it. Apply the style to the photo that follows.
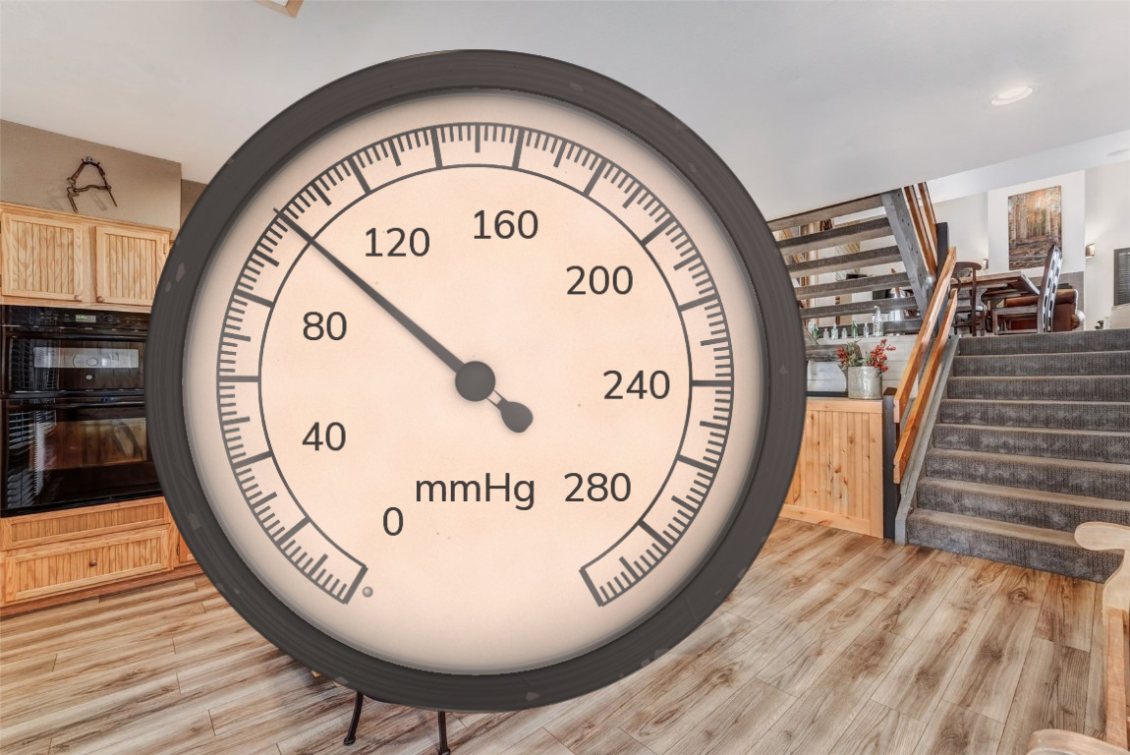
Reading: 100mmHg
